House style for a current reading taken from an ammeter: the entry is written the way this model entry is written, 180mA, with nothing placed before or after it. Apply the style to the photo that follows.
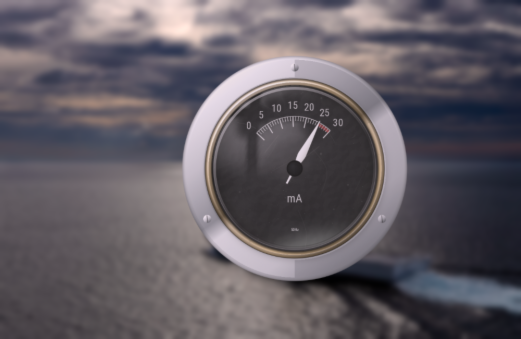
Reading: 25mA
